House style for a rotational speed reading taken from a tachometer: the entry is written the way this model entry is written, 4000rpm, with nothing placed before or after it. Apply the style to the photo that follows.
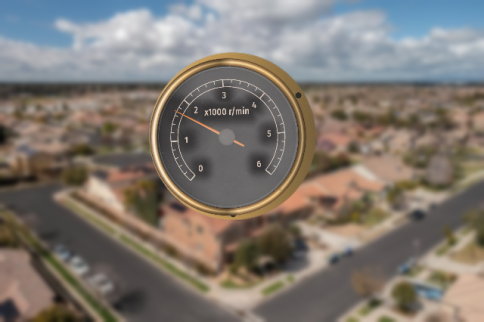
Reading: 1700rpm
